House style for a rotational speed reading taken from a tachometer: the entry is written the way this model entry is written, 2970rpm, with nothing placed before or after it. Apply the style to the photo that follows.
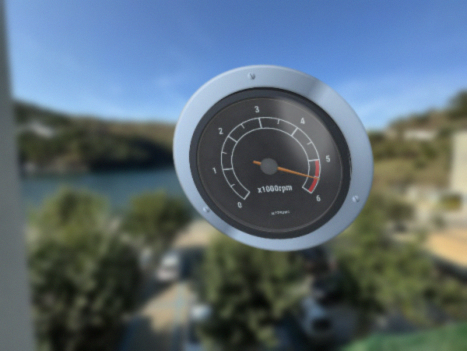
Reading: 5500rpm
